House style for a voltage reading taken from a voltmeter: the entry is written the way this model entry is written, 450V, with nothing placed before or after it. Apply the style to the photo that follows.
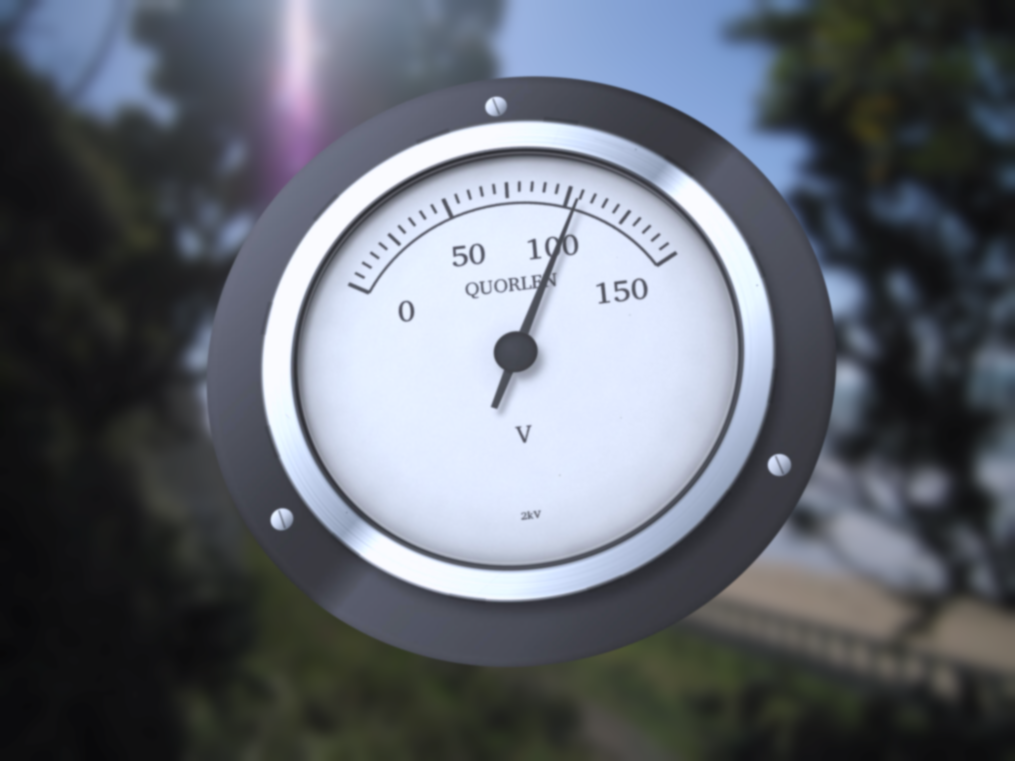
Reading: 105V
